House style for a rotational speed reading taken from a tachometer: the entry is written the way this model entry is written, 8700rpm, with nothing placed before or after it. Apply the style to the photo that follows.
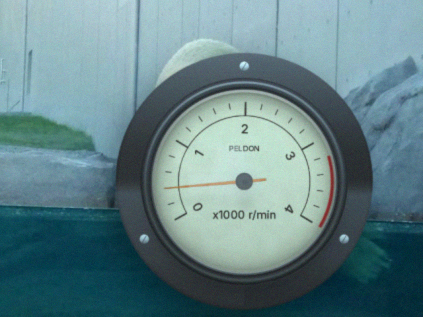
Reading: 400rpm
